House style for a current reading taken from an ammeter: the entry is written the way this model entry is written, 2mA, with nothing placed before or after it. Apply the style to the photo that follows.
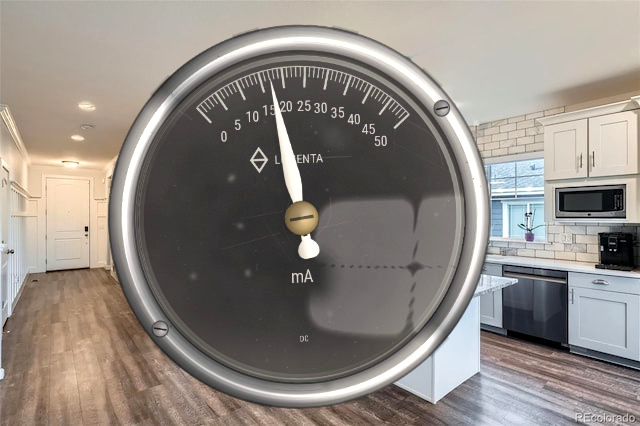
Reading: 17mA
